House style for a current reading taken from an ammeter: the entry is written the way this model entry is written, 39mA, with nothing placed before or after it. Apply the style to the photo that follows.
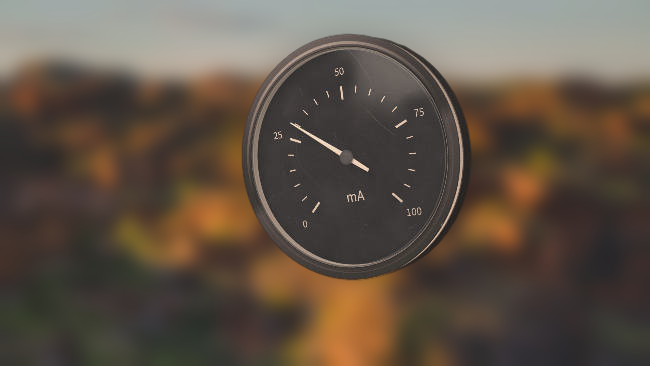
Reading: 30mA
